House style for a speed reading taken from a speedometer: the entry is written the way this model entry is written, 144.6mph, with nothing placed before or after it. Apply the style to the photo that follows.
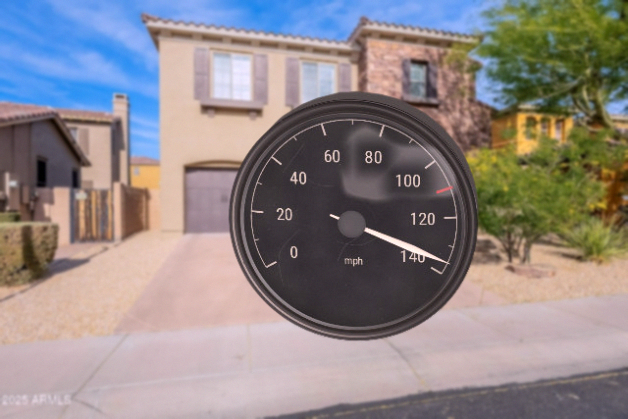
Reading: 135mph
